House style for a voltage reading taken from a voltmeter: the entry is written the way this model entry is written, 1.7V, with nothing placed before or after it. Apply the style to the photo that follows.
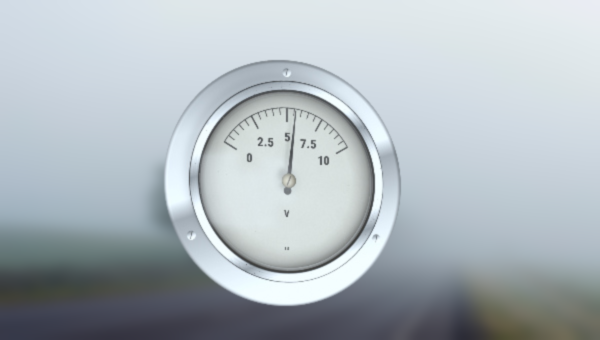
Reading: 5.5V
